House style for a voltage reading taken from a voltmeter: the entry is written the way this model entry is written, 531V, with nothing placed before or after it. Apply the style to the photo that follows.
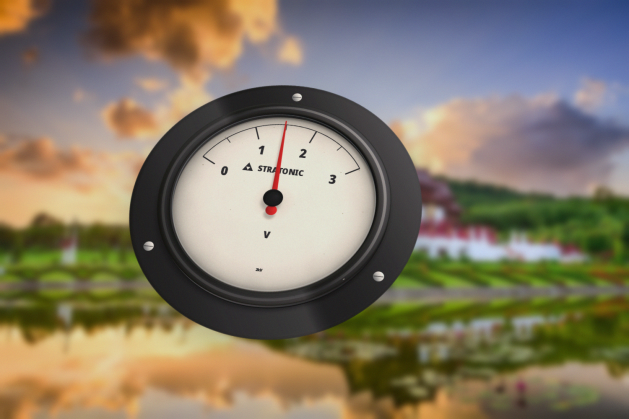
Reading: 1.5V
